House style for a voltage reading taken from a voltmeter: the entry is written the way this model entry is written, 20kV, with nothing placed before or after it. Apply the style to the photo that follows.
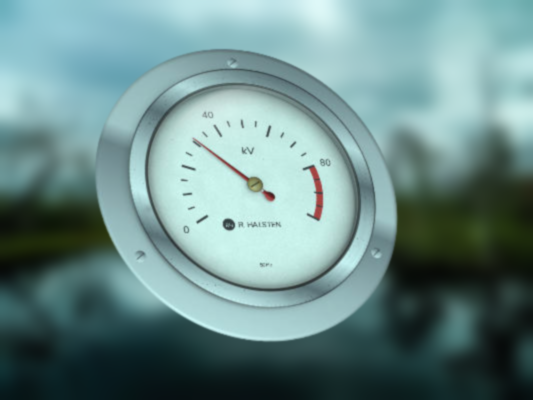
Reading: 30kV
